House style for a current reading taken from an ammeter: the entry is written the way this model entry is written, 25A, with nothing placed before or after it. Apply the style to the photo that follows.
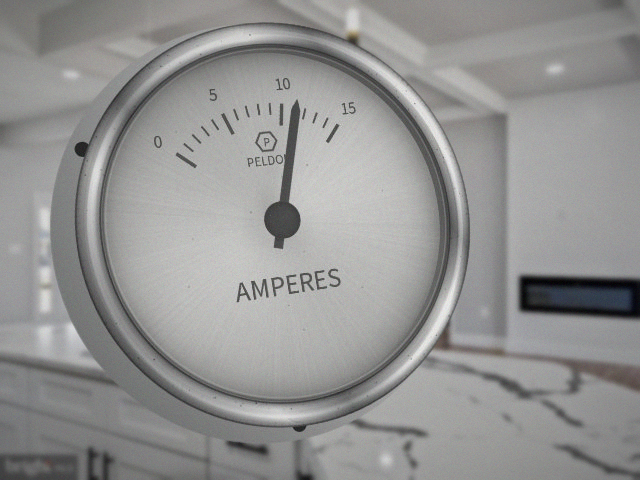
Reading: 11A
